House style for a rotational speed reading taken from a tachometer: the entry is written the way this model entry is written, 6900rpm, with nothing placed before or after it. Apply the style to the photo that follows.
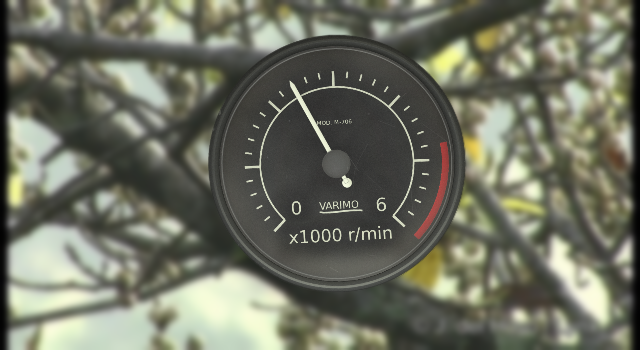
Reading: 2400rpm
